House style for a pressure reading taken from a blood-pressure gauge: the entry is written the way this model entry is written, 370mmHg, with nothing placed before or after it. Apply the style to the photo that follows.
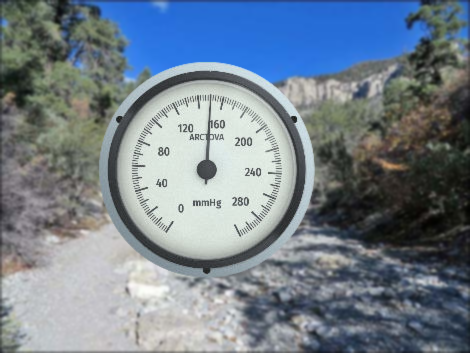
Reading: 150mmHg
